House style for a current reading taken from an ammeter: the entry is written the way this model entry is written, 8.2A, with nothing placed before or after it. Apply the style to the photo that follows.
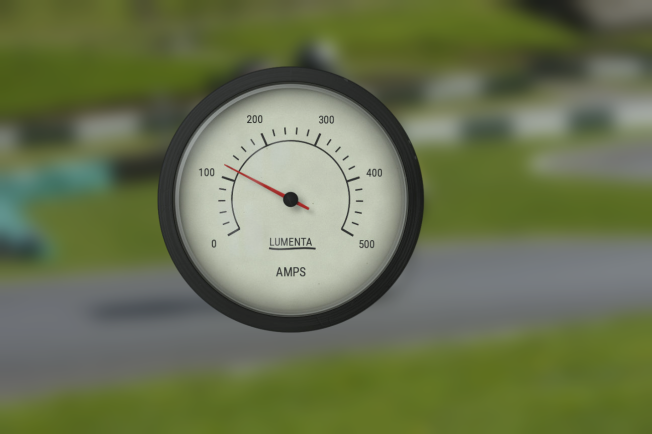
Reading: 120A
